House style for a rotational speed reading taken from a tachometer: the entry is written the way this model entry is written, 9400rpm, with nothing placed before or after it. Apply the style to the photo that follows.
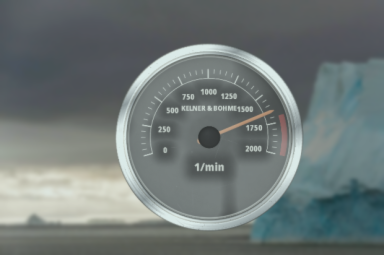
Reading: 1650rpm
